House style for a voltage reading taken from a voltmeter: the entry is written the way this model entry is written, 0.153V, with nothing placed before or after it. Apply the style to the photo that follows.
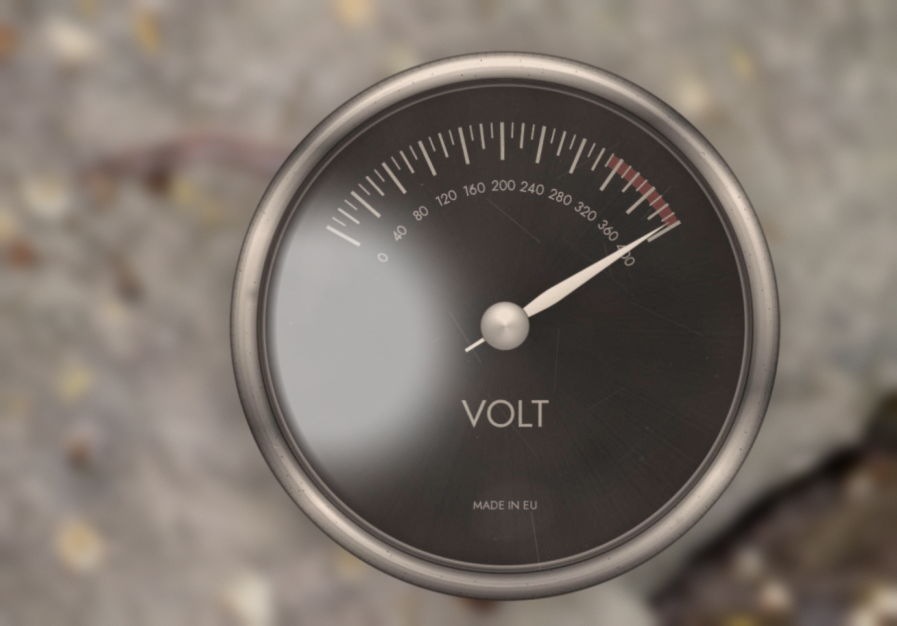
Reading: 395V
